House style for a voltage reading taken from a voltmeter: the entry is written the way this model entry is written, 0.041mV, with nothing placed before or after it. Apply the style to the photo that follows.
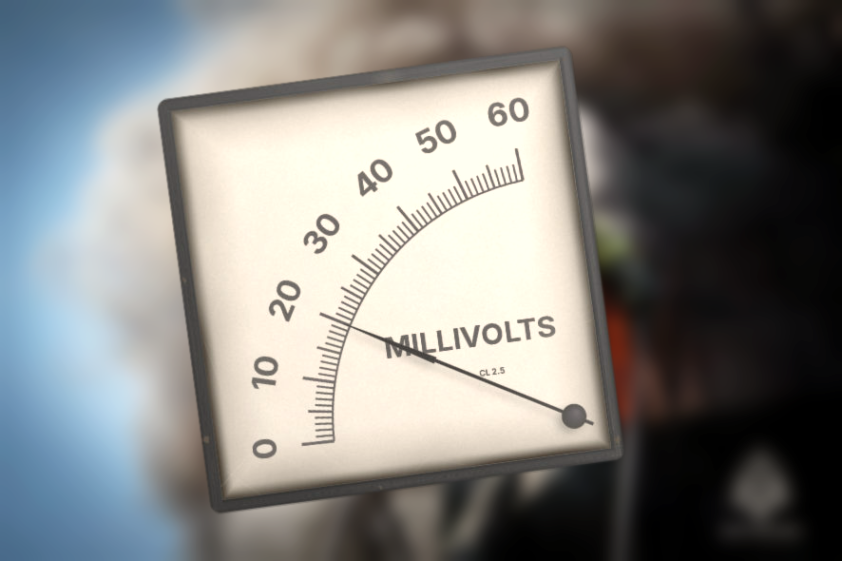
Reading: 20mV
